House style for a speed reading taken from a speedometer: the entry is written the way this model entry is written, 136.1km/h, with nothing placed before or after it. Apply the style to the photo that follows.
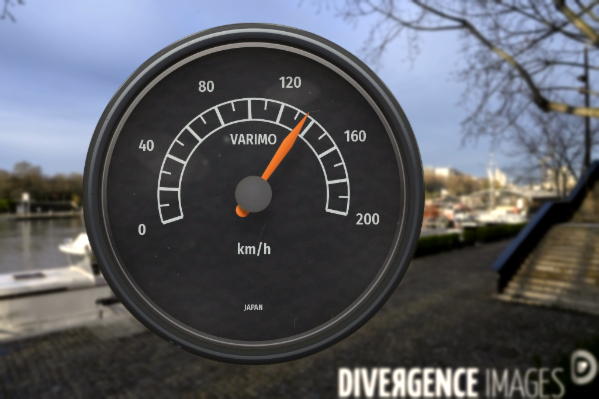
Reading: 135km/h
